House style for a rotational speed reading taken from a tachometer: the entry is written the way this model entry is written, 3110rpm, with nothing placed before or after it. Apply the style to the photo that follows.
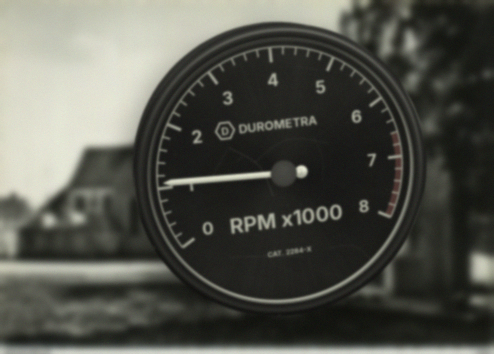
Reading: 1100rpm
